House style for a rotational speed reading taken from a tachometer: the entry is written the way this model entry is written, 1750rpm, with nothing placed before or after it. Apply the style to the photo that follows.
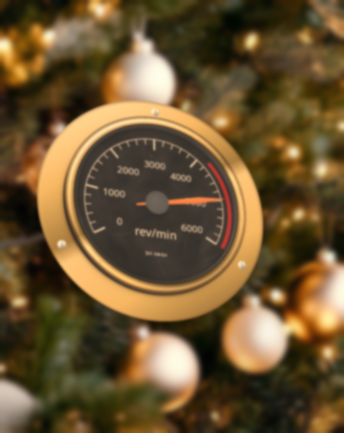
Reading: 5000rpm
